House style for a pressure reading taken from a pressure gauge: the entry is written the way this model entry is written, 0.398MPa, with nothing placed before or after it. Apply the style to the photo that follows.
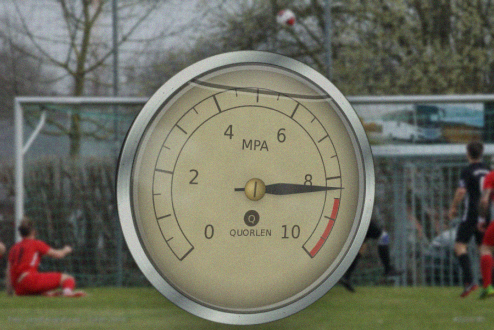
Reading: 8.25MPa
